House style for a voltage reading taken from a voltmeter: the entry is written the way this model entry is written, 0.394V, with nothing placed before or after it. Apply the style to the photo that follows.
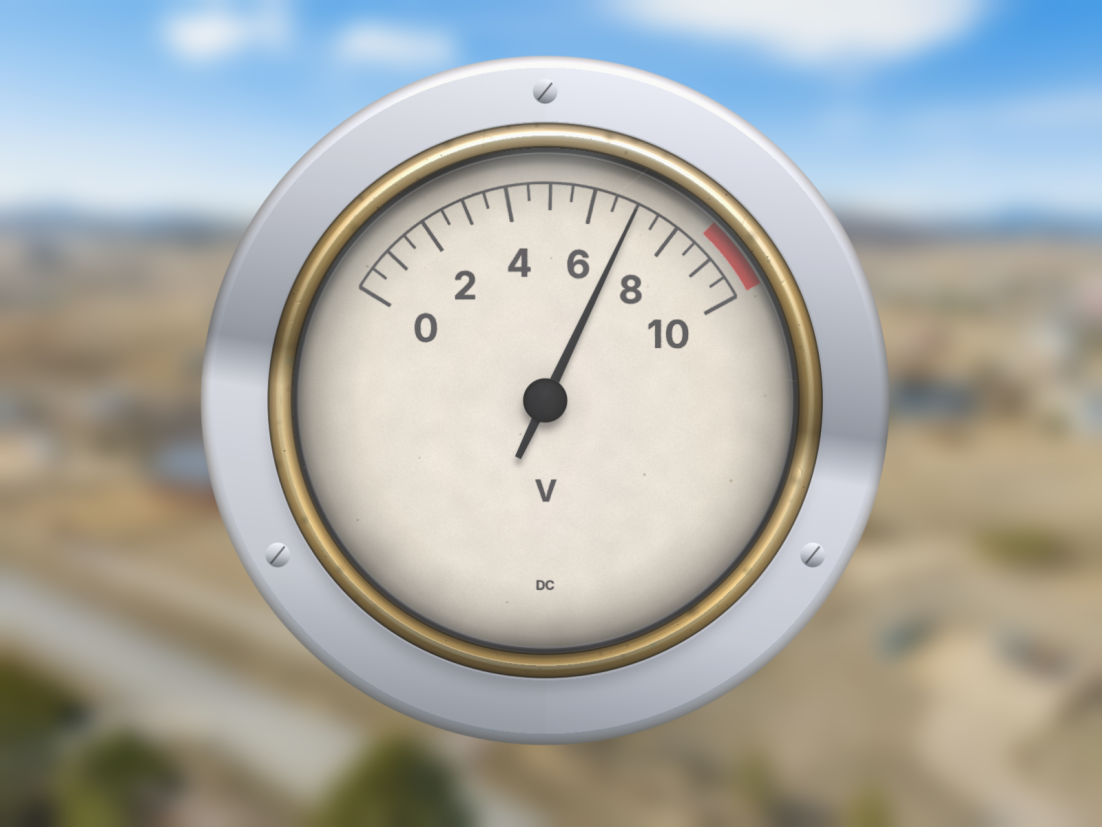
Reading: 7V
